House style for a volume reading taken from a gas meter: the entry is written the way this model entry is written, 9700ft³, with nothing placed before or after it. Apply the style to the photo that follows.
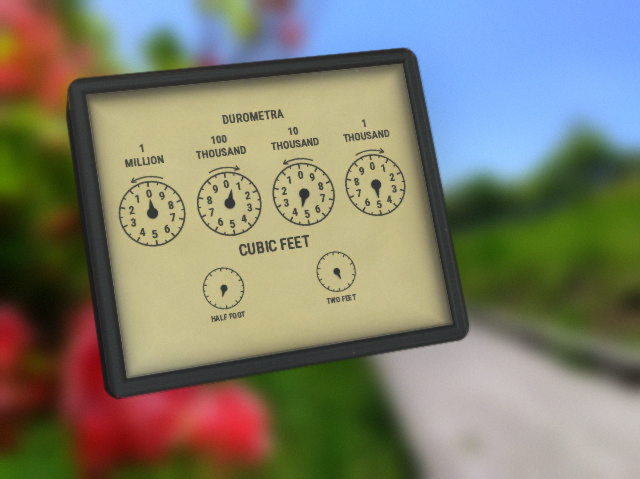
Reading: 4500ft³
